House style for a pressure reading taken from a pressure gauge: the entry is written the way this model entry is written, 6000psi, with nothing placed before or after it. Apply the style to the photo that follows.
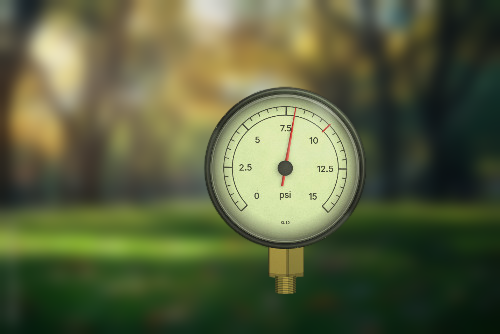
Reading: 8psi
